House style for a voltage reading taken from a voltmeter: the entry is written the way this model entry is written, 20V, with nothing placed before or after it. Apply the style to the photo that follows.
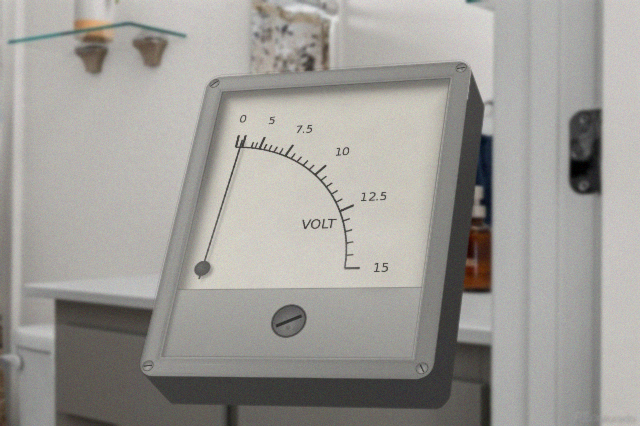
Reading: 2.5V
